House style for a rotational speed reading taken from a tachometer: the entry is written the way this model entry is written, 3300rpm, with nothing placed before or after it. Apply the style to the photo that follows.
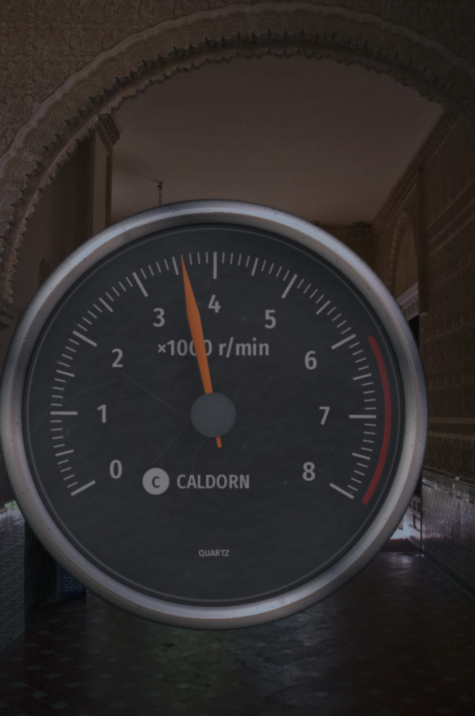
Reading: 3600rpm
